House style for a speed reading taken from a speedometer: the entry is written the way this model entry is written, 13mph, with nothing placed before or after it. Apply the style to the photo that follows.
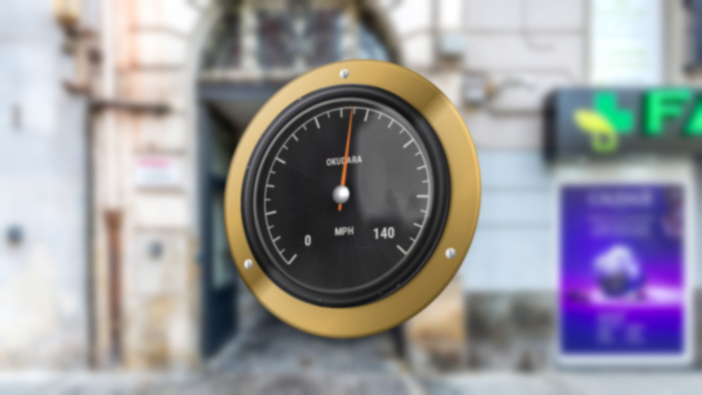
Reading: 75mph
